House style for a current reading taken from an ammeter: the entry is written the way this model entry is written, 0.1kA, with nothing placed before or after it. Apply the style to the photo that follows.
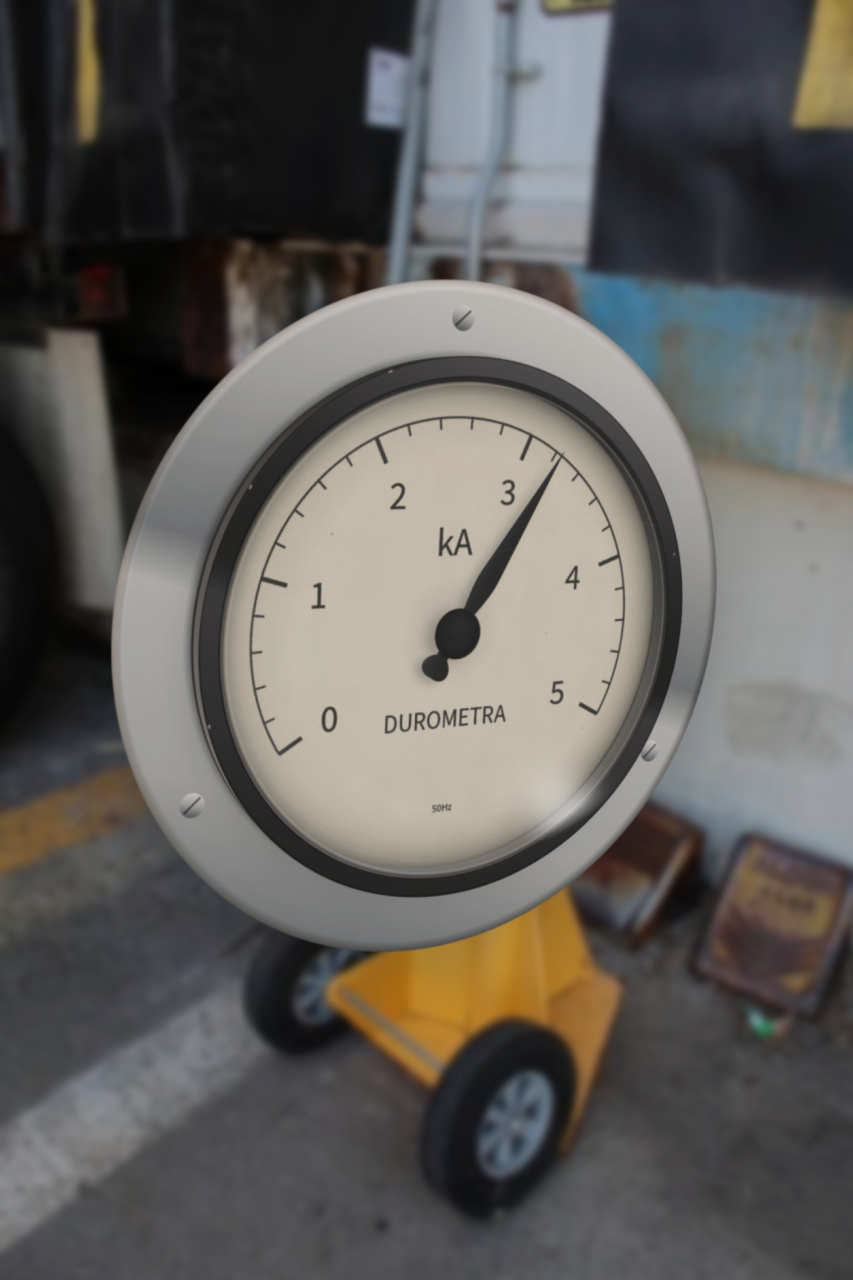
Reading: 3.2kA
